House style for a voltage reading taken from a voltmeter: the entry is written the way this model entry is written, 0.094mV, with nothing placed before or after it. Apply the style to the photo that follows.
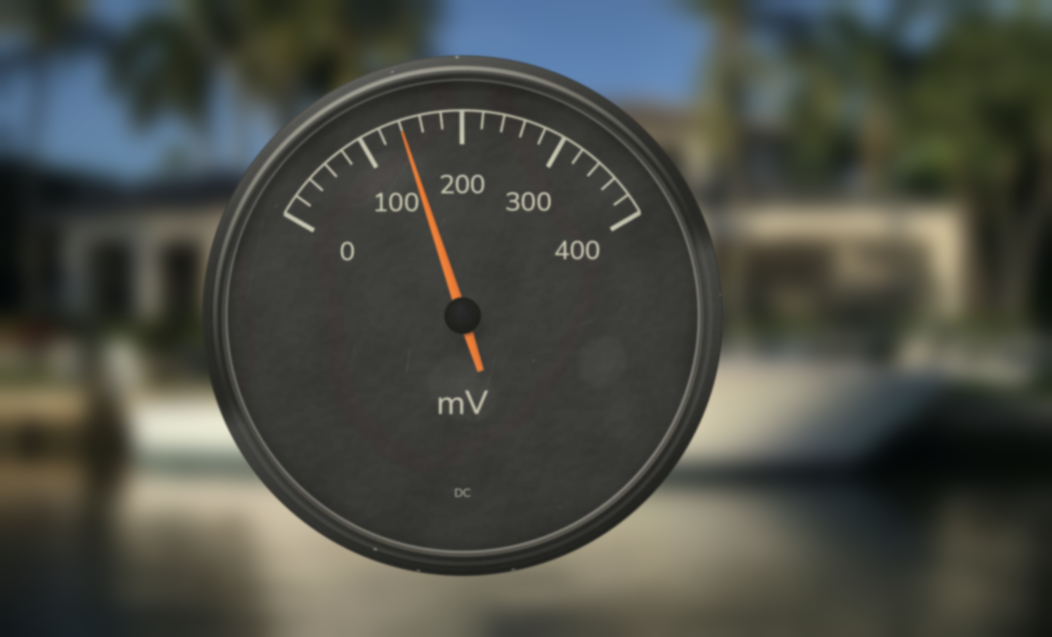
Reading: 140mV
